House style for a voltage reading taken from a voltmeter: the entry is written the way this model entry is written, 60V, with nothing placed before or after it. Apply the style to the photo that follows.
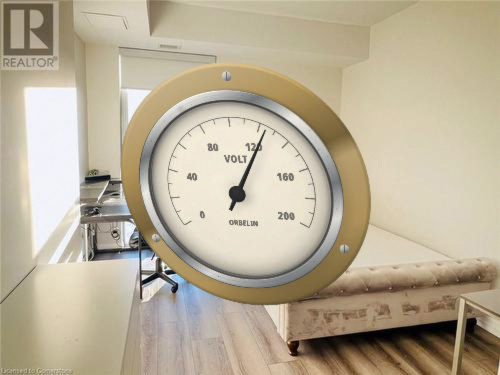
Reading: 125V
